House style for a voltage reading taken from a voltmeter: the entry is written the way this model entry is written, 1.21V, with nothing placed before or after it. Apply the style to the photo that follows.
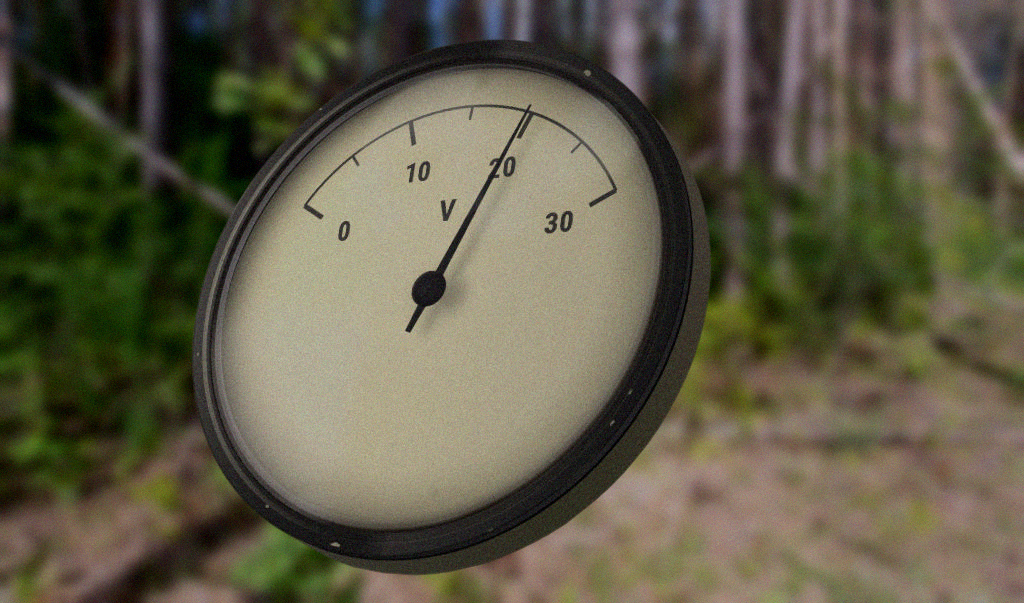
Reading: 20V
